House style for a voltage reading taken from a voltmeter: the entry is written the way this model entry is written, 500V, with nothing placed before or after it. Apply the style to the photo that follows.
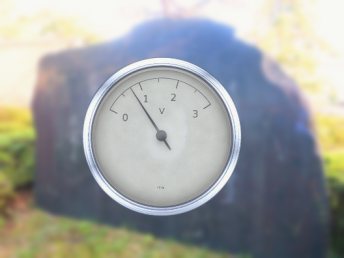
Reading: 0.75V
